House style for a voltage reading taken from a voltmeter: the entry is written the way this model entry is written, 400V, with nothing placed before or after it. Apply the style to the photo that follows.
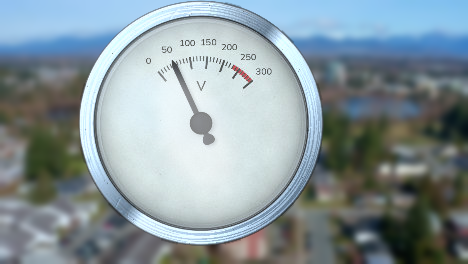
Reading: 50V
